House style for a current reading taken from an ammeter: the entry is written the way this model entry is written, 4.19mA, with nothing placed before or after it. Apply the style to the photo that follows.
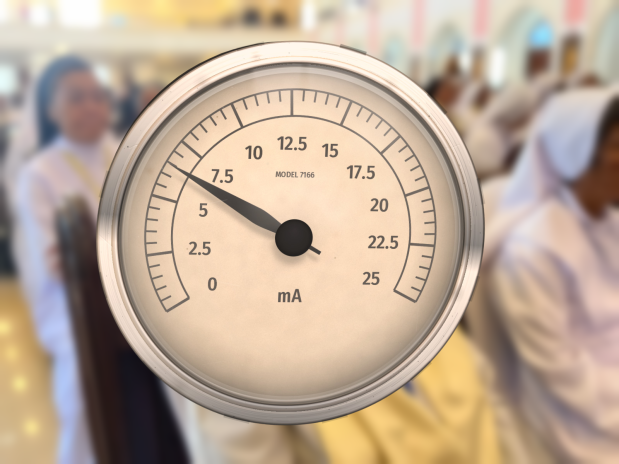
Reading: 6.5mA
